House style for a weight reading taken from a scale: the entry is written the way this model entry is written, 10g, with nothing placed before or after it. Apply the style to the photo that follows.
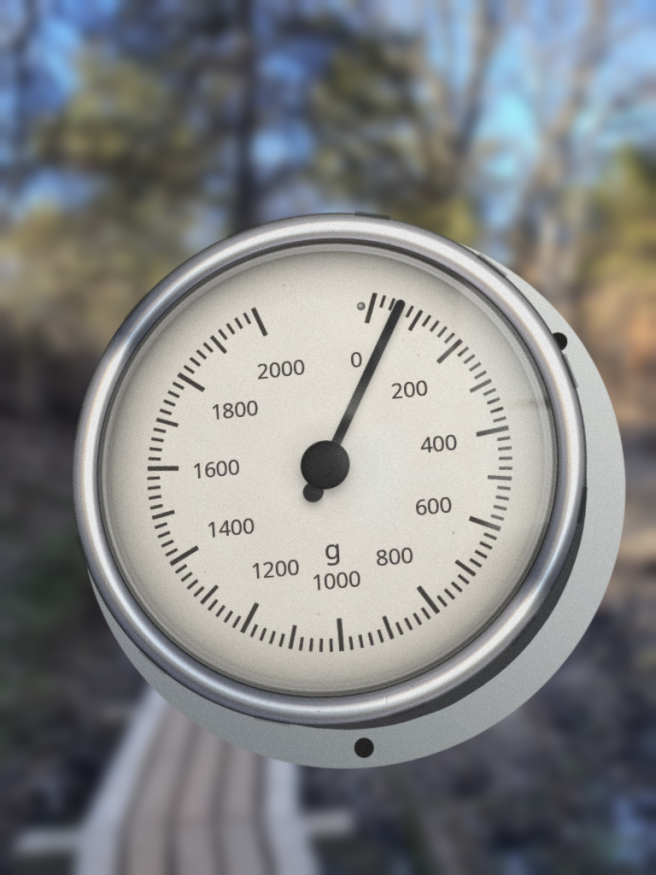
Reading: 60g
